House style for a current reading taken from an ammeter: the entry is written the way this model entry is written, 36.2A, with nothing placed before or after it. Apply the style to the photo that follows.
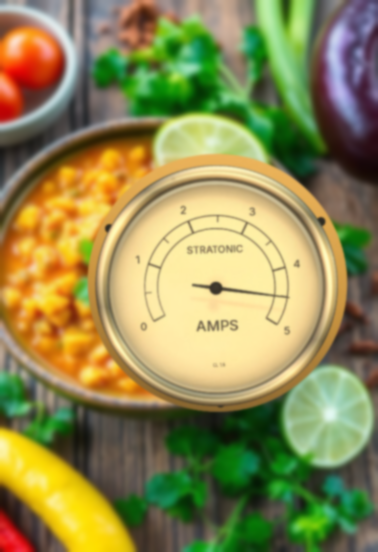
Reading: 4.5A
